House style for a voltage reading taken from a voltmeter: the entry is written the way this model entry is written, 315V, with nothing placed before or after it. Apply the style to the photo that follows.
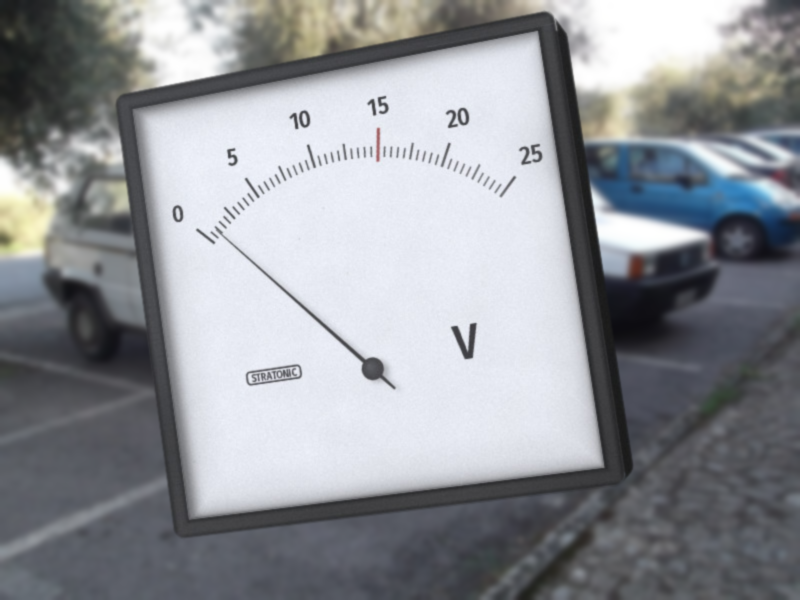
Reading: 1V
